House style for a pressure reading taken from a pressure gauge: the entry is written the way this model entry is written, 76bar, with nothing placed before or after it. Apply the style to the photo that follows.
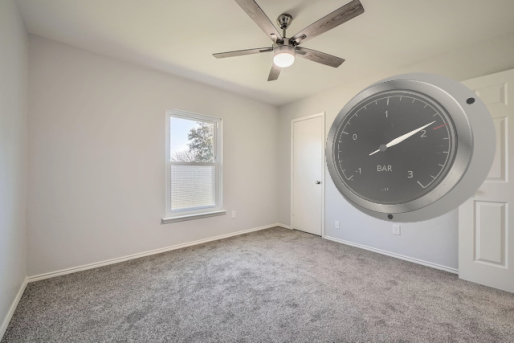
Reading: 1.9bar
